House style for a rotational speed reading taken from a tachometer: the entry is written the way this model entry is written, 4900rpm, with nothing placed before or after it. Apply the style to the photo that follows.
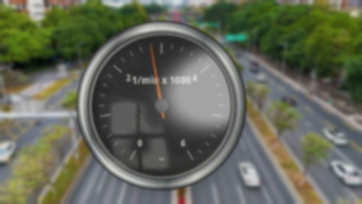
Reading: 2800rpm
